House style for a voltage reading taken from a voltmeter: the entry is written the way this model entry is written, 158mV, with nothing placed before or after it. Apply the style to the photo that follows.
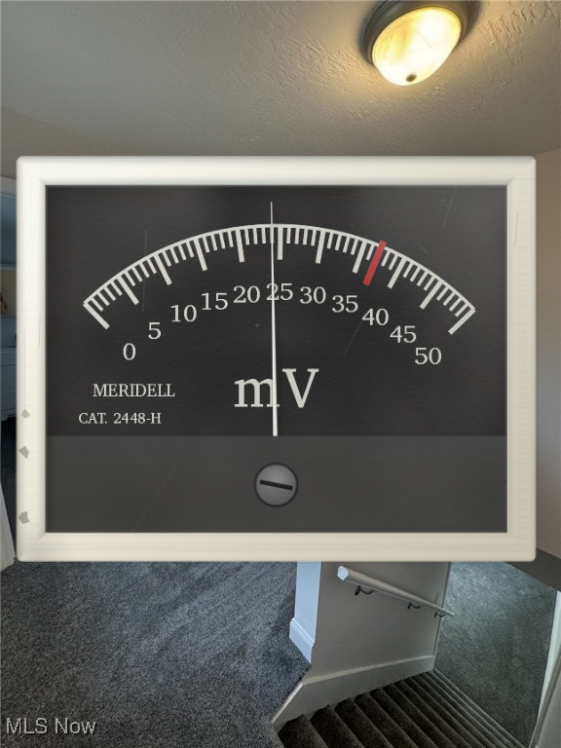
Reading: 24mV
